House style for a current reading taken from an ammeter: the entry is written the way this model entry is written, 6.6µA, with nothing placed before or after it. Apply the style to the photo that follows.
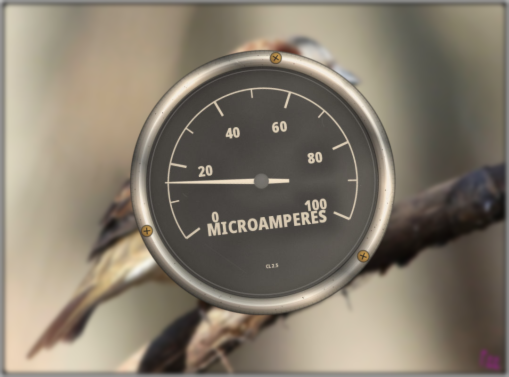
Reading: 15µA
